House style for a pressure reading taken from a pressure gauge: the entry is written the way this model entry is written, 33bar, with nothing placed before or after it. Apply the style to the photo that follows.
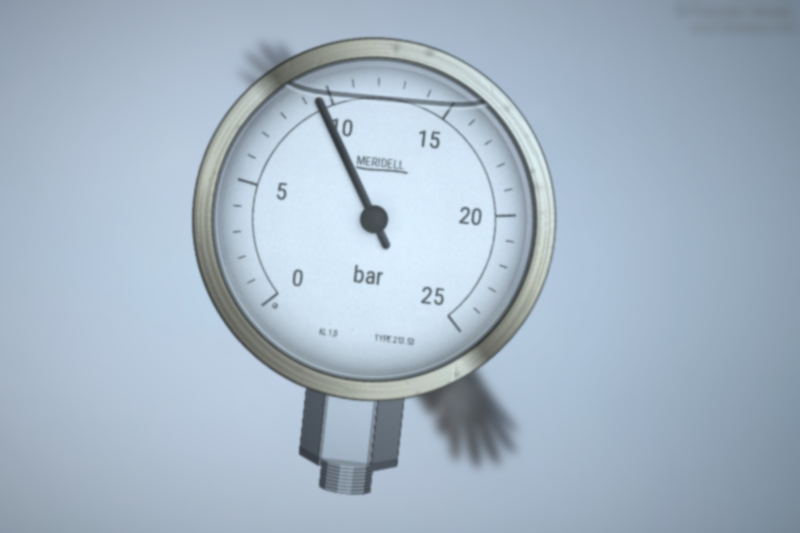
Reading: 9.5bar
